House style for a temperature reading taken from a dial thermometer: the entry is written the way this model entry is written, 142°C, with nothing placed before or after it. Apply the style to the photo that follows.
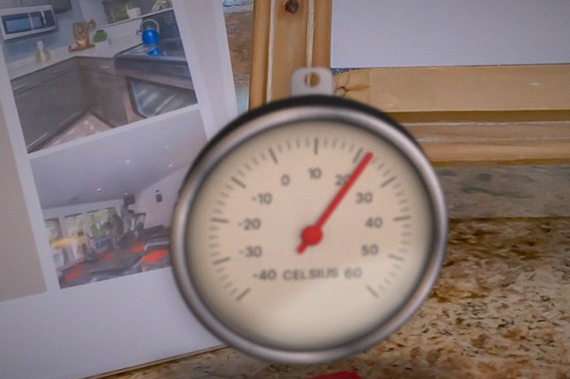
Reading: 22°C
